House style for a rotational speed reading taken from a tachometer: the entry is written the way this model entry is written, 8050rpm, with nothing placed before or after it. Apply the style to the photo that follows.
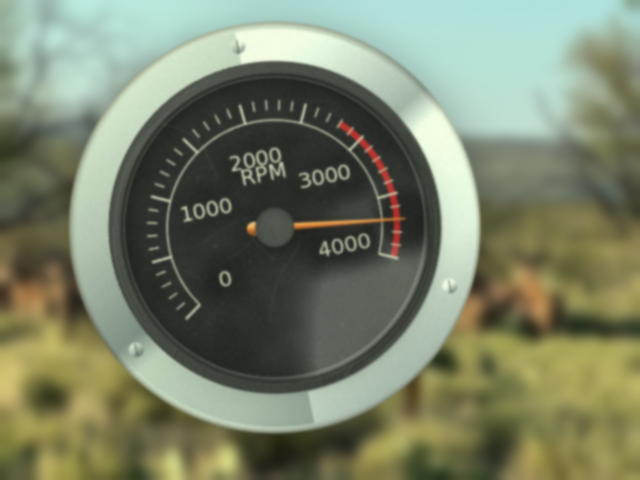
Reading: 3700rpm
